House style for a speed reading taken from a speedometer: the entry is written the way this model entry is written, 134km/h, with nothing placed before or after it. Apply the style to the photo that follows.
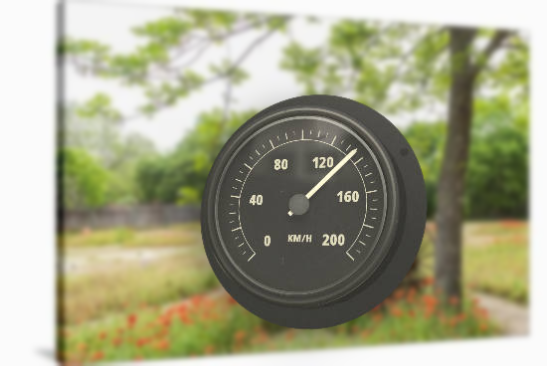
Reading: 135km/h
